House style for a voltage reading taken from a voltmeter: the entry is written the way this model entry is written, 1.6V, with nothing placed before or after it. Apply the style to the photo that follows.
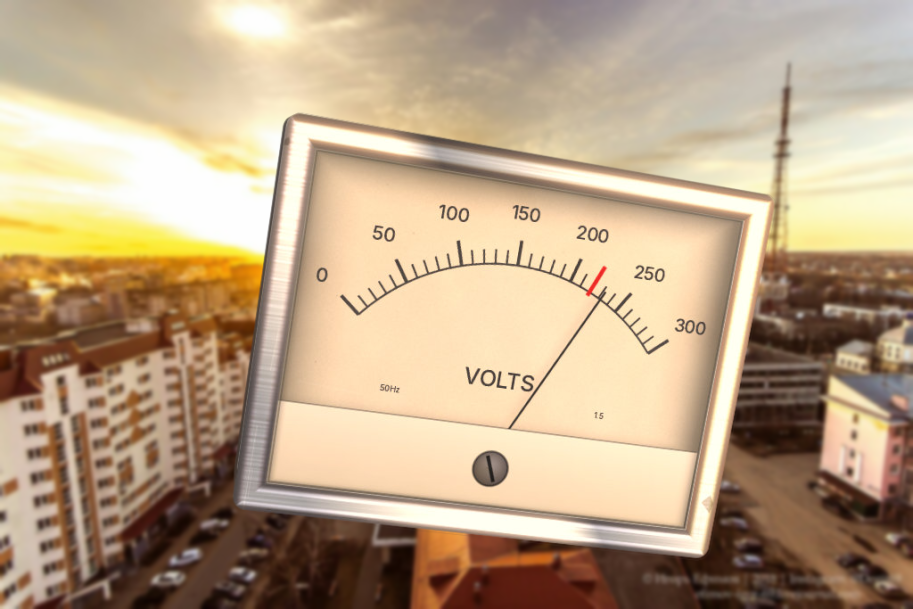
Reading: 230V
